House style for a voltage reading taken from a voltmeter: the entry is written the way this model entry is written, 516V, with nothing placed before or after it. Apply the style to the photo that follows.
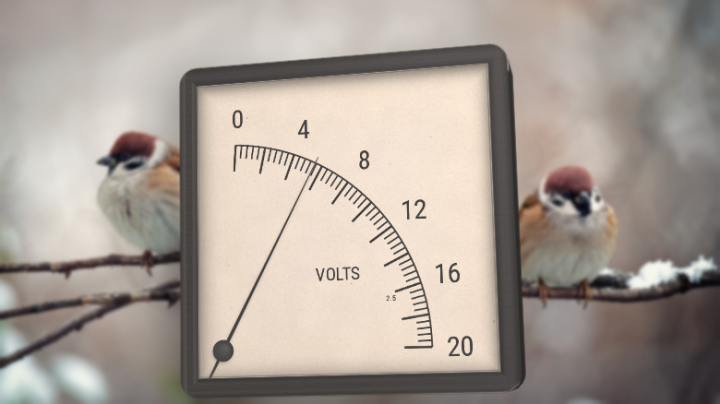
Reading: 5.6V
